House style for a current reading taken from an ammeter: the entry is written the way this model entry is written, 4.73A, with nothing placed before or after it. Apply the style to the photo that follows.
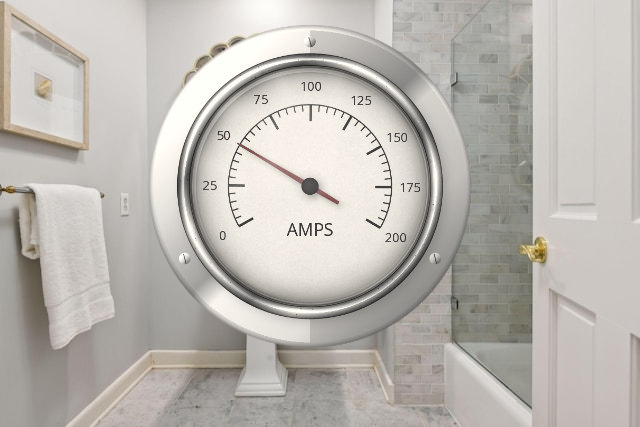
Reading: 50A
